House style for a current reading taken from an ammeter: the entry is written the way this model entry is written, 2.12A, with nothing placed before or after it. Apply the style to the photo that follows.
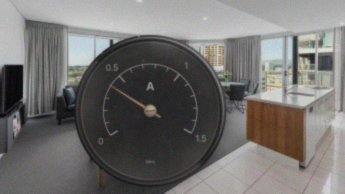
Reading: 0.4A
